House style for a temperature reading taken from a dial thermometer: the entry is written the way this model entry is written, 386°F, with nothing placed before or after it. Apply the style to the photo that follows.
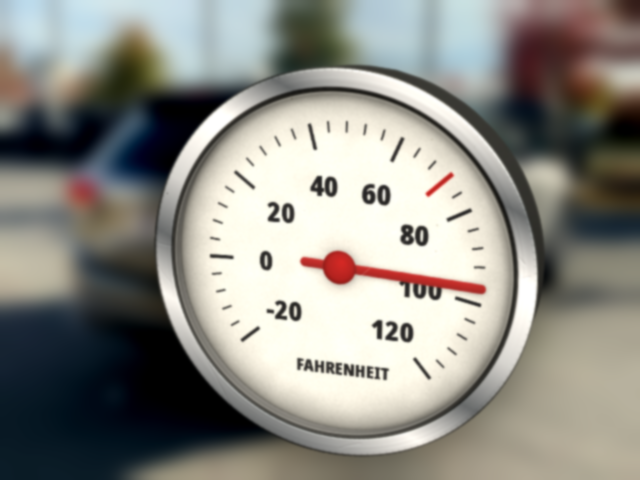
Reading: 96°F
